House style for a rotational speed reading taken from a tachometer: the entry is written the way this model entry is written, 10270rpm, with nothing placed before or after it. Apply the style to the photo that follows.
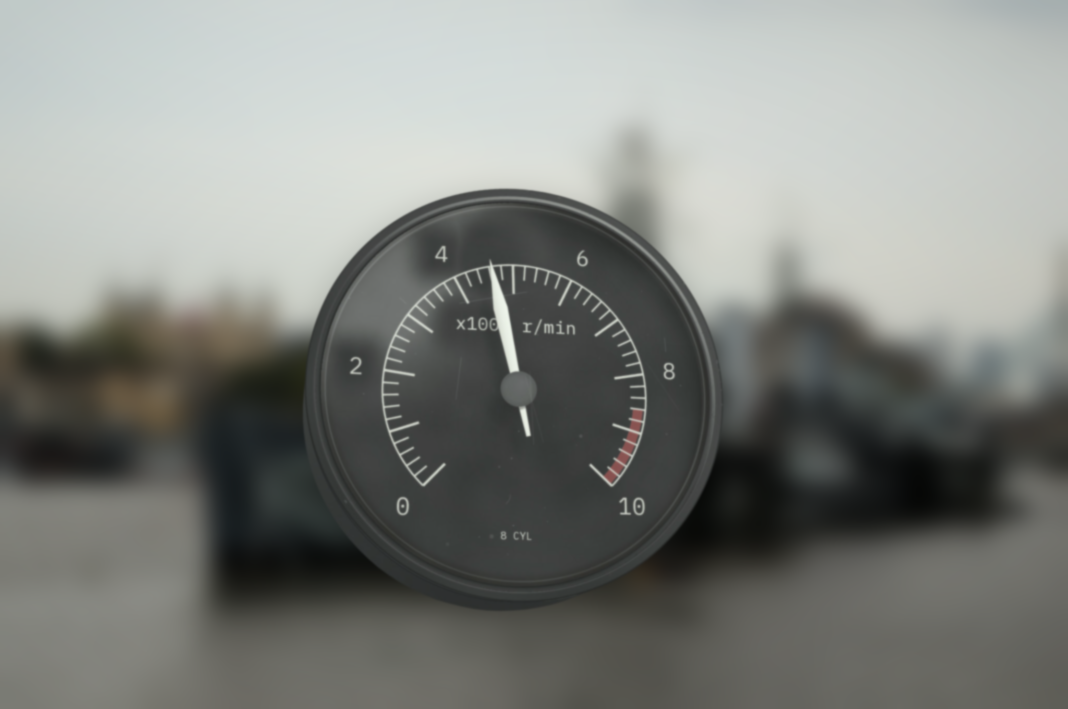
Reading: 4600rpm
